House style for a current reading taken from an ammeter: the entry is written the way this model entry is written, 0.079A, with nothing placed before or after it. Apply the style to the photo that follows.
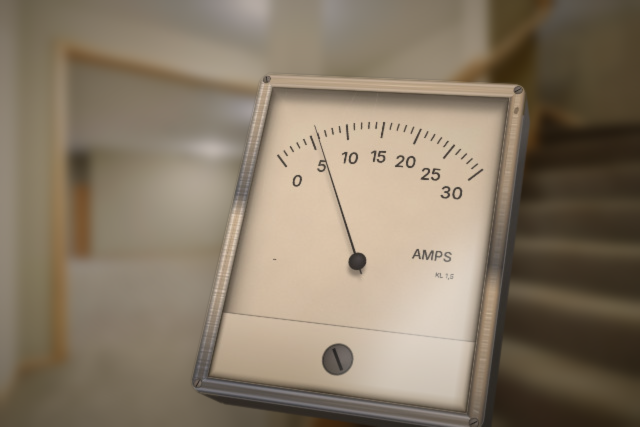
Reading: 6A
